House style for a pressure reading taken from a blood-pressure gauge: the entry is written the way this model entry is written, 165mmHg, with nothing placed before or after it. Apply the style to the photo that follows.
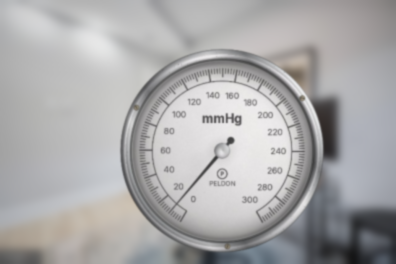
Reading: 10mmHg
